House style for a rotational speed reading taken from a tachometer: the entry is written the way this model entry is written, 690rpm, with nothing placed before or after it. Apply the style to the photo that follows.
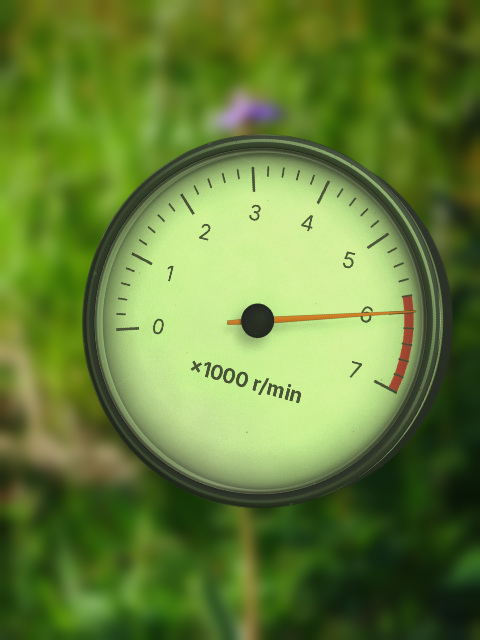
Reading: 6000rpm
